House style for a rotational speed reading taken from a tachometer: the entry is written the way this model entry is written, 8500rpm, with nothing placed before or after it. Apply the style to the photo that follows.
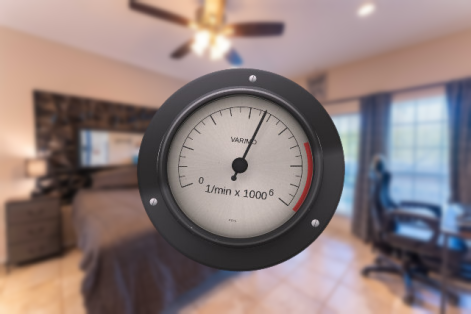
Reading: 3375rpm
